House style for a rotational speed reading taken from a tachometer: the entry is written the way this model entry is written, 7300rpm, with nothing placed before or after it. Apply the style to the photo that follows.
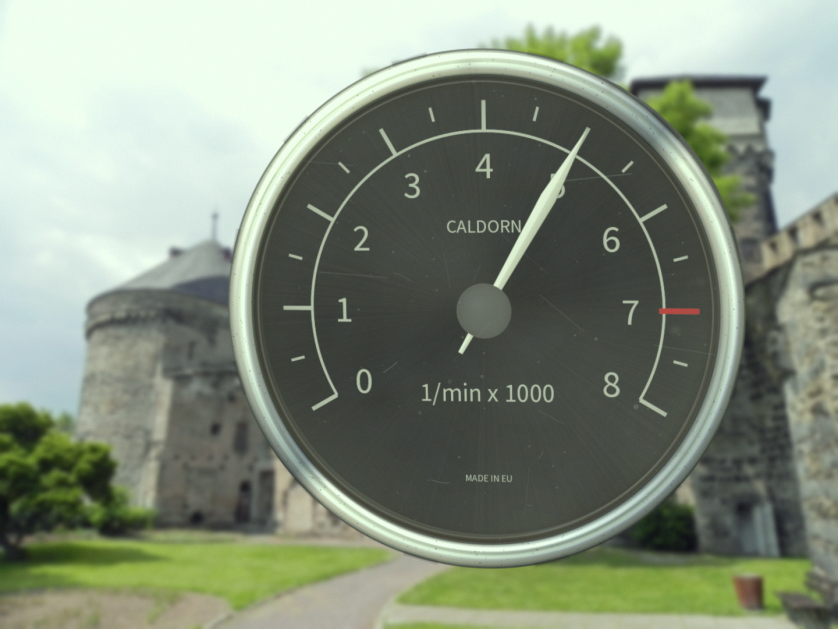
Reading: 5000rpm
